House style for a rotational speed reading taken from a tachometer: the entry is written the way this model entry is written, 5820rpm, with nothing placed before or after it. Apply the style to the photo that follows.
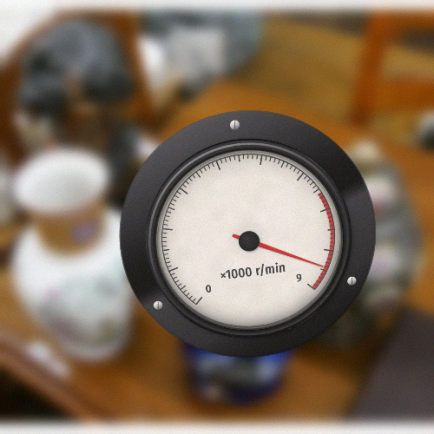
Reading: 8400rpm
